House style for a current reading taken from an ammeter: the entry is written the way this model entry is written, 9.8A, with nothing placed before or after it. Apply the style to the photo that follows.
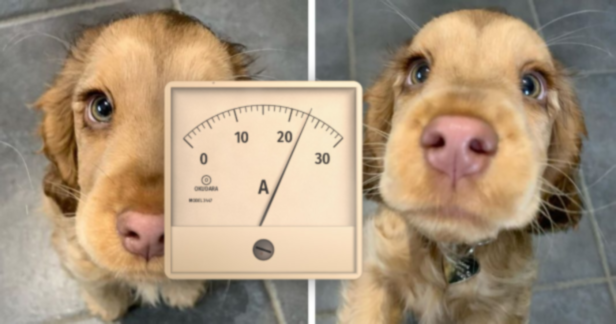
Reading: 23A
